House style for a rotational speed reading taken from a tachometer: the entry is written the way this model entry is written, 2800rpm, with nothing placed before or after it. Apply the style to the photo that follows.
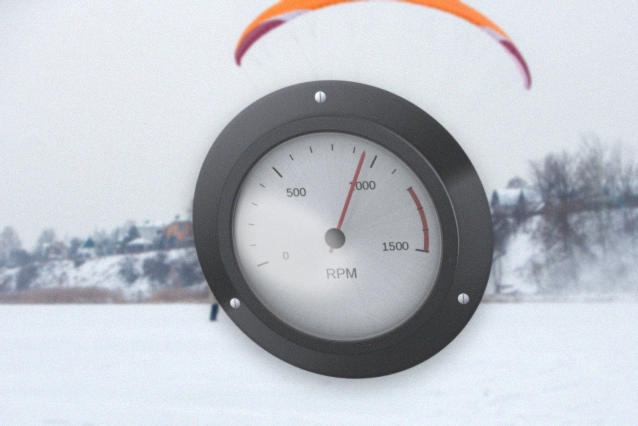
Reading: 950rpm
